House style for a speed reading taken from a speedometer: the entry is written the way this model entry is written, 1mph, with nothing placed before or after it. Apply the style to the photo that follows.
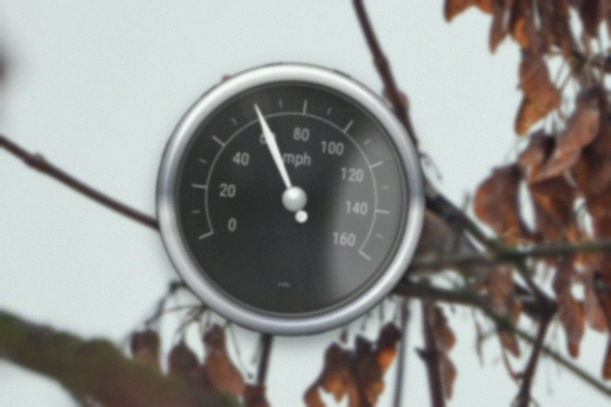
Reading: 60mph
